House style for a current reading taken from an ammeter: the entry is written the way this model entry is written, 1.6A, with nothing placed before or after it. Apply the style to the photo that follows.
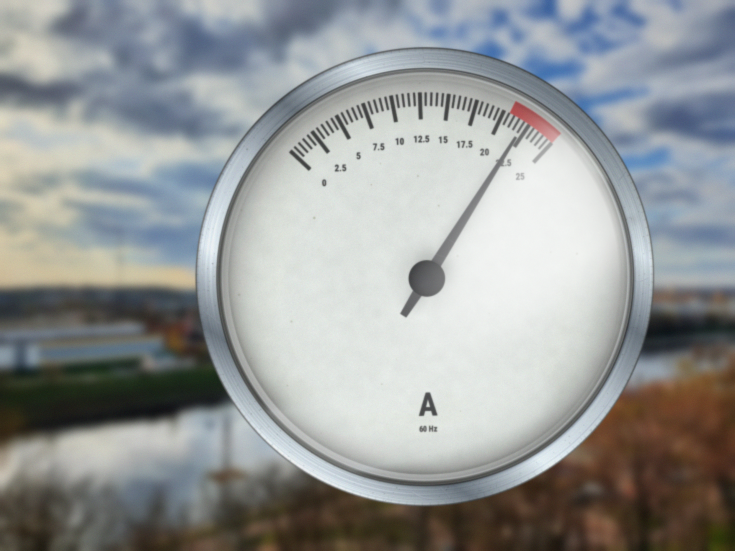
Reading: 22A
